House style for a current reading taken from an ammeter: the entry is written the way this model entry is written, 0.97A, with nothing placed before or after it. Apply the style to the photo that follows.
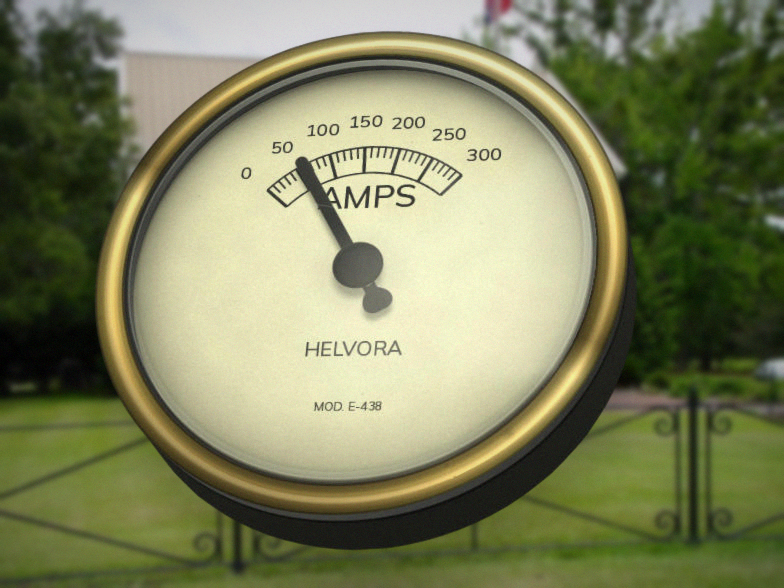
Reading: 60A
